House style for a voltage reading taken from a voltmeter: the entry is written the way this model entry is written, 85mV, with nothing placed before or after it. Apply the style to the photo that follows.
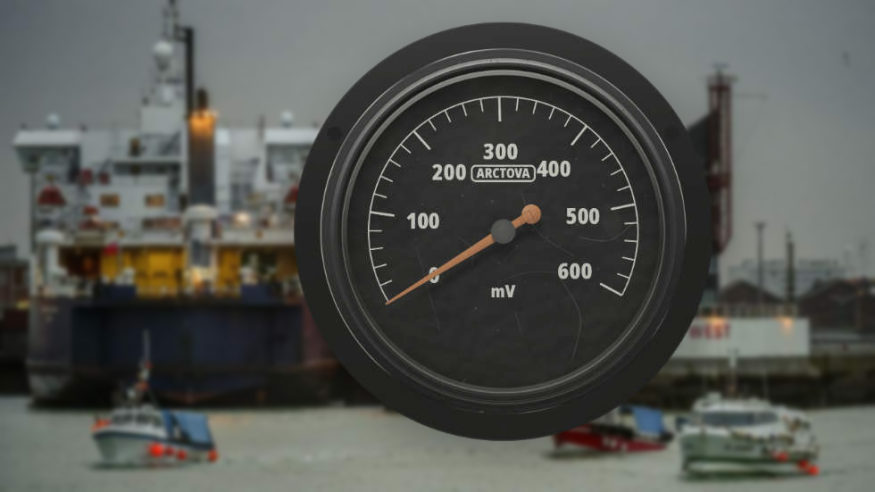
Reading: 0mV
